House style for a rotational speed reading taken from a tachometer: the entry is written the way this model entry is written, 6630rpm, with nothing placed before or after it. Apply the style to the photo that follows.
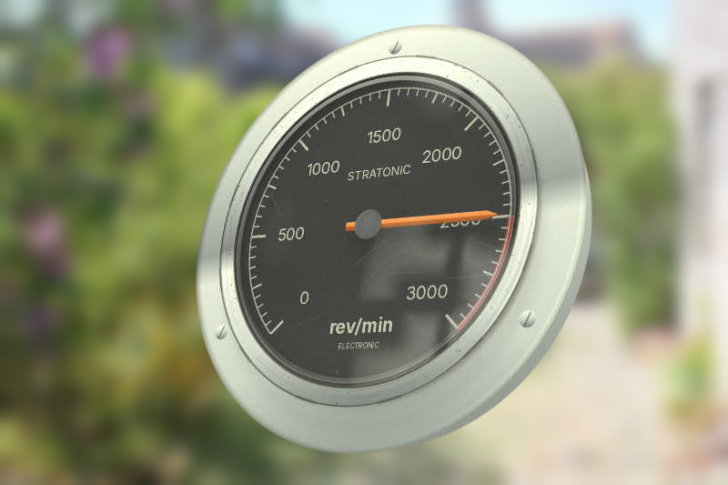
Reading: 2500rpm
